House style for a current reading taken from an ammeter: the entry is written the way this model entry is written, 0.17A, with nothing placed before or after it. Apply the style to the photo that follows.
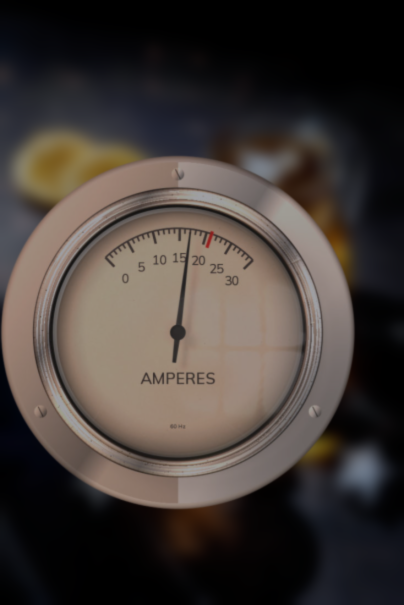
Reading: 17A
